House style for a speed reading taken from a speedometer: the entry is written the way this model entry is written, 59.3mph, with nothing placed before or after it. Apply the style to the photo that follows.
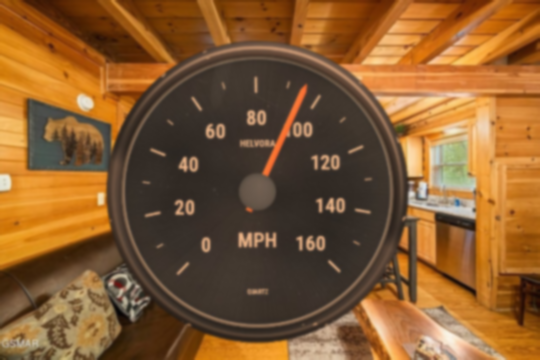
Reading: 95mph
